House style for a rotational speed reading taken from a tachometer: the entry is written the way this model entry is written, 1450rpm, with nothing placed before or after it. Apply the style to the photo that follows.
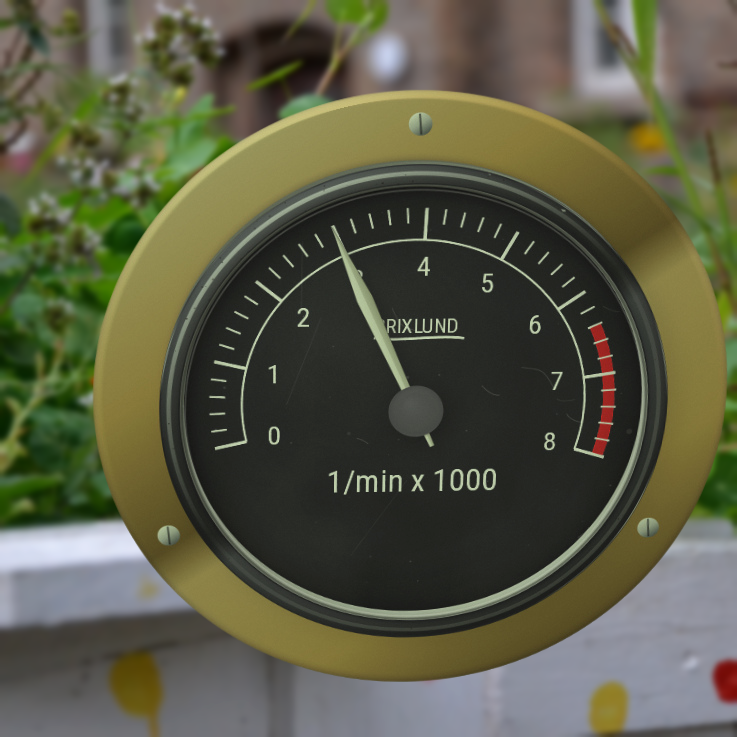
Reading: 3000rpm
